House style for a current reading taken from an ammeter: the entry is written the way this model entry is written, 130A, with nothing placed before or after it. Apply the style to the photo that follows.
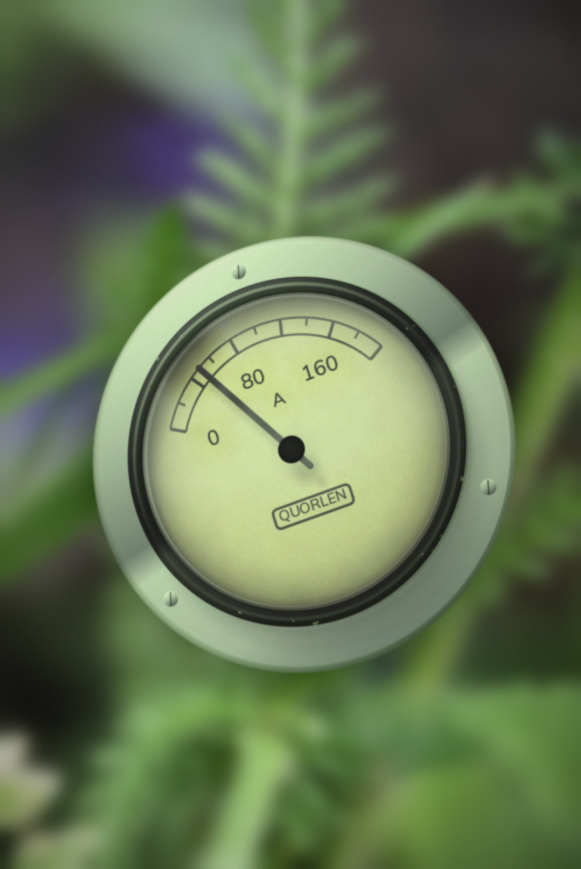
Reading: 50A
